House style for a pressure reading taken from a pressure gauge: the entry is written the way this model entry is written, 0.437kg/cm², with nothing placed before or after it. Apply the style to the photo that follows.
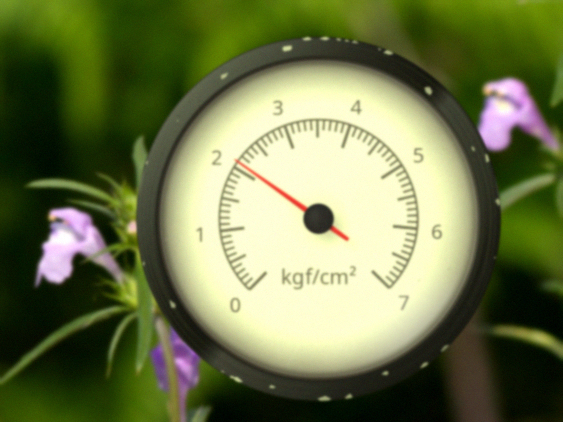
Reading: 2.1kg/cm²
